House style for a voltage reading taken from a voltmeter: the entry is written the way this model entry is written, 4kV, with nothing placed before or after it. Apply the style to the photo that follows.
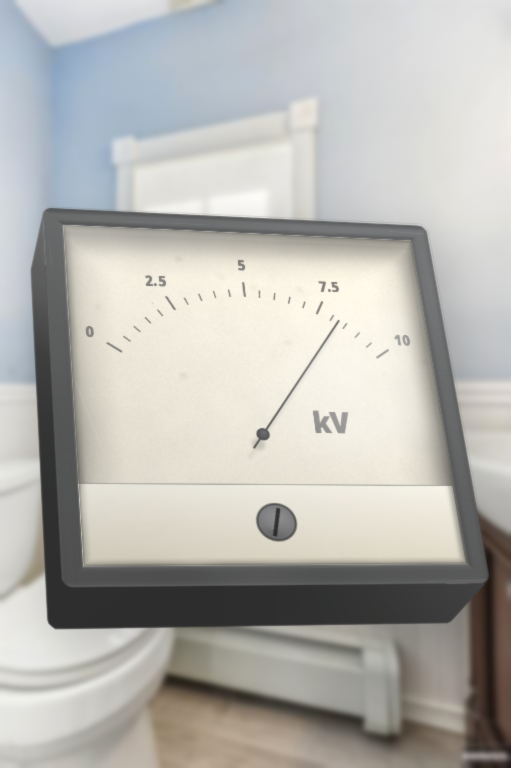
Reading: 8.25kV
